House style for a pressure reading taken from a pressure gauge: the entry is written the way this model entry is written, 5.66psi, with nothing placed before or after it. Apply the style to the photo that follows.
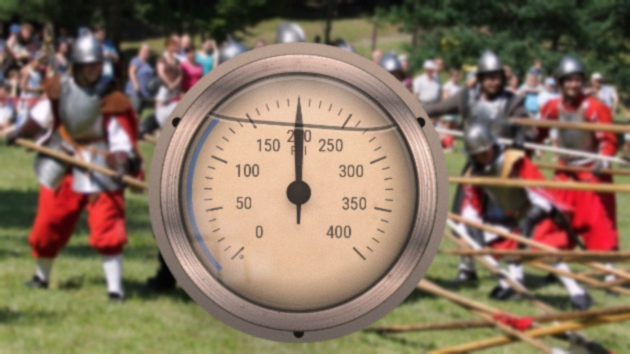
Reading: 200psi
